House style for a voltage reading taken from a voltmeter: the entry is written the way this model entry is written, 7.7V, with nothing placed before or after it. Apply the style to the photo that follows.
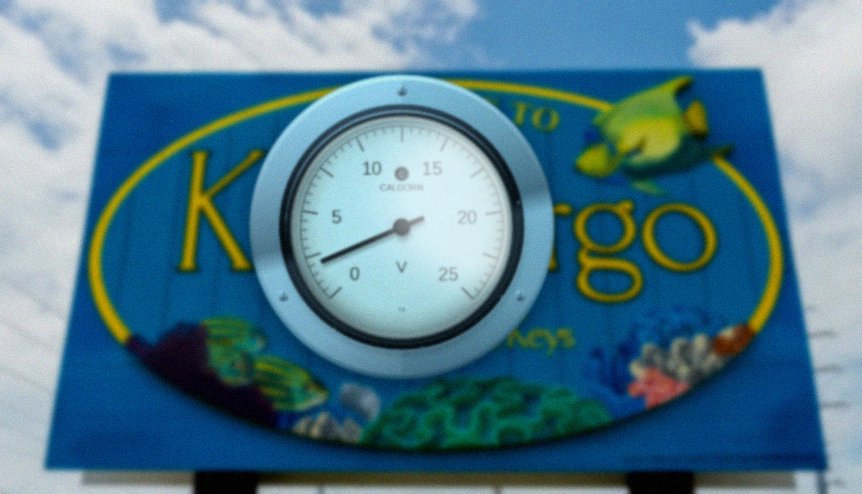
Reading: 2V
